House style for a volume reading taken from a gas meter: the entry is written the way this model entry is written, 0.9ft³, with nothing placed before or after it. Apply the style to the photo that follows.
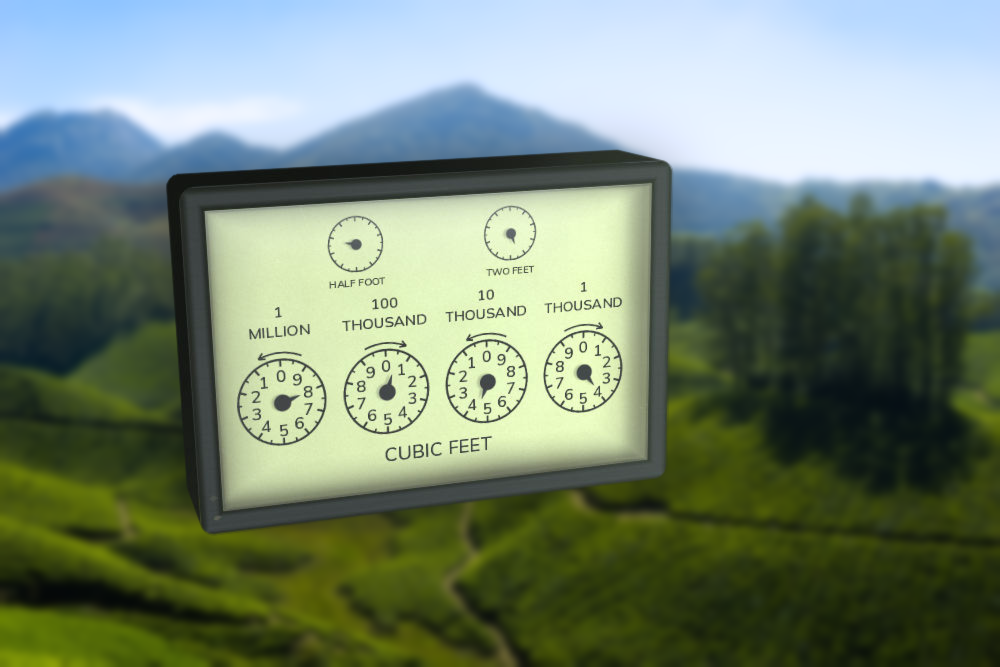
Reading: 804400ft³
